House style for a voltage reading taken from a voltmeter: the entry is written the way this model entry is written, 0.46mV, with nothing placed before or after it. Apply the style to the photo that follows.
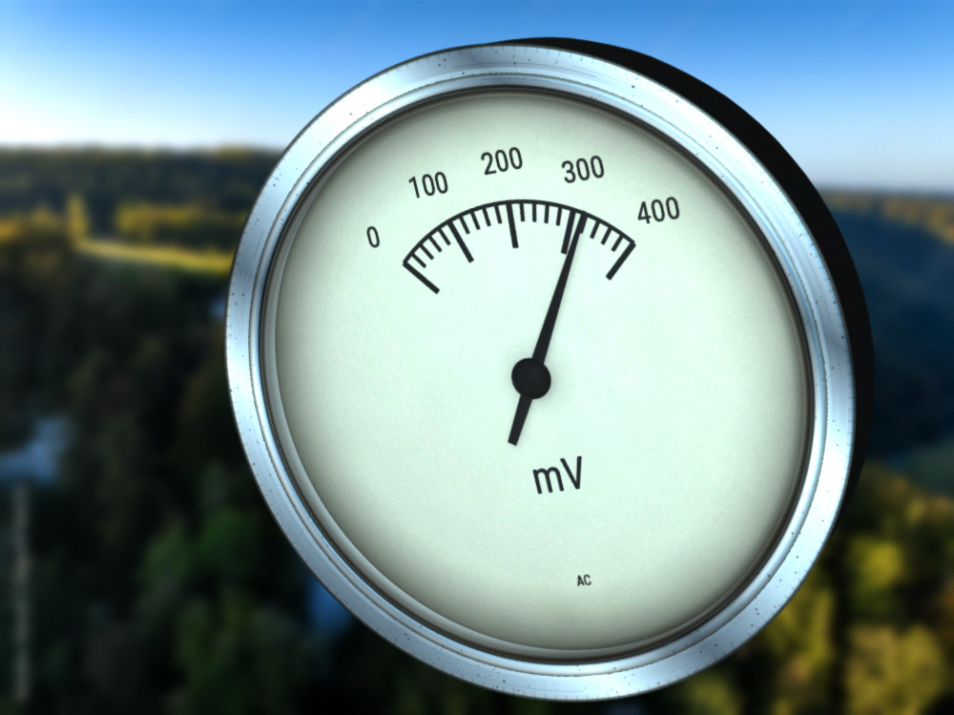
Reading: 320mV
